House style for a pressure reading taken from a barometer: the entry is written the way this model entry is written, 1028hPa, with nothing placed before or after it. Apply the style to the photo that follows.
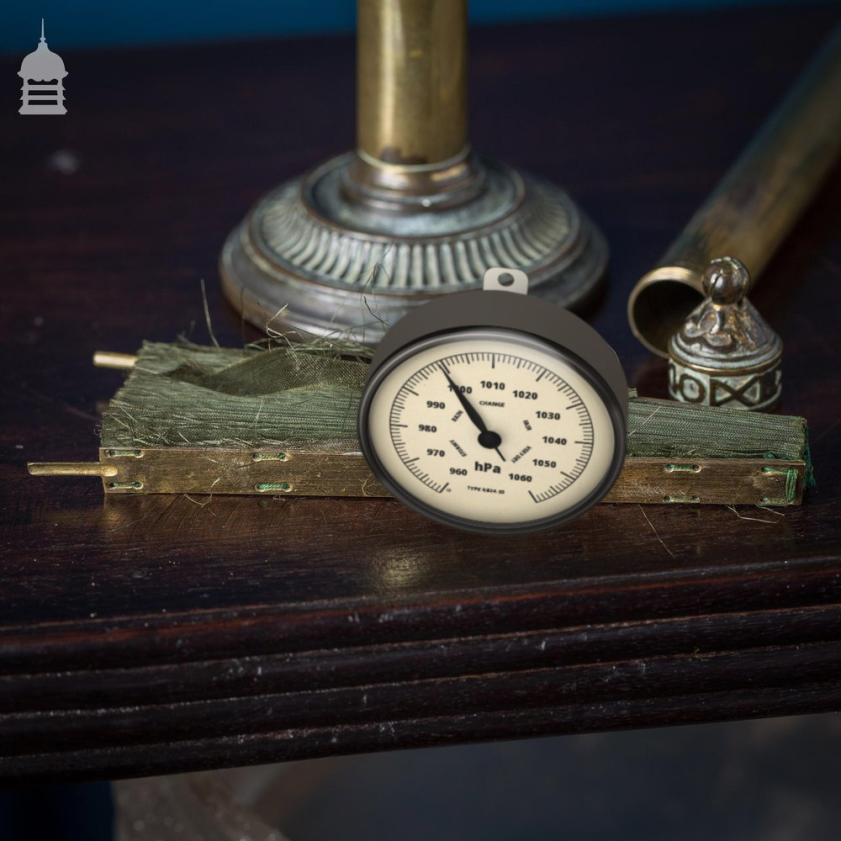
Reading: 1000hPa
